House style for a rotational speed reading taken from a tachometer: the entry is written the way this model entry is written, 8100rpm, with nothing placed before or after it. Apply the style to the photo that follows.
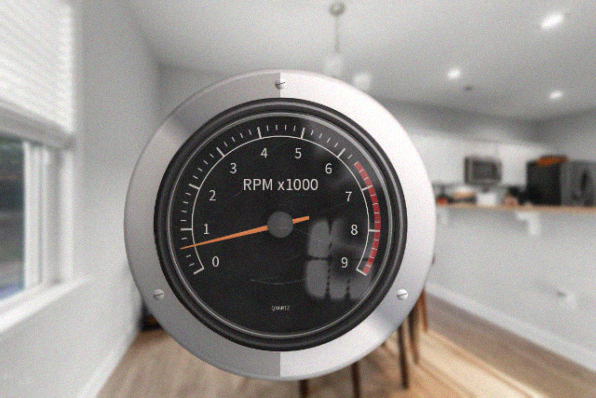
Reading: 600rpm
